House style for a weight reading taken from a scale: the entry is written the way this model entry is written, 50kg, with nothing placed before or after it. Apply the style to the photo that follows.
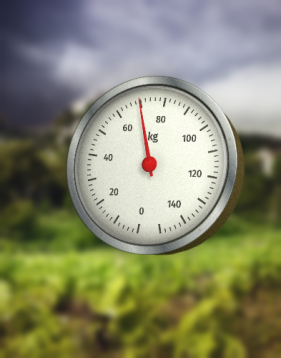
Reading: 70kg
